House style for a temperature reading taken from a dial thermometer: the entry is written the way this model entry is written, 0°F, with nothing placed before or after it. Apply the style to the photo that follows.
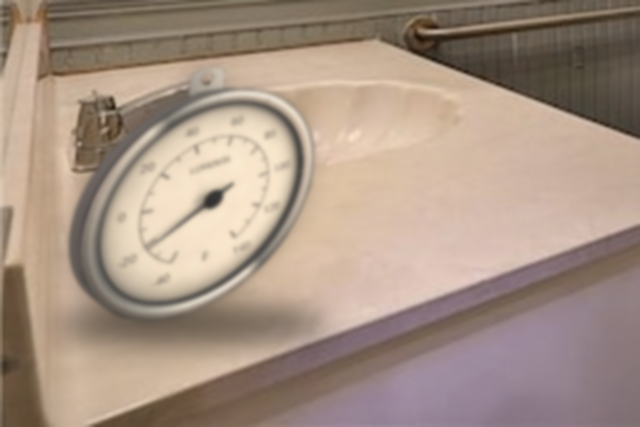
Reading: -20°F
